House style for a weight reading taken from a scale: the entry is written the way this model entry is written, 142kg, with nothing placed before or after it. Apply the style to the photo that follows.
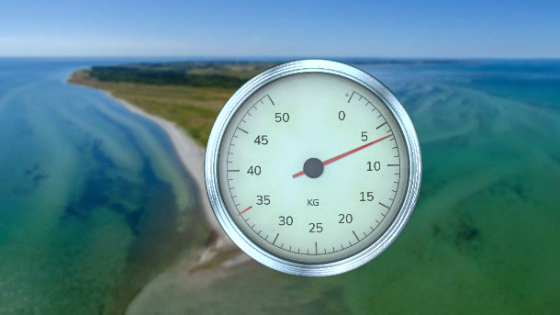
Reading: 6.5kg
